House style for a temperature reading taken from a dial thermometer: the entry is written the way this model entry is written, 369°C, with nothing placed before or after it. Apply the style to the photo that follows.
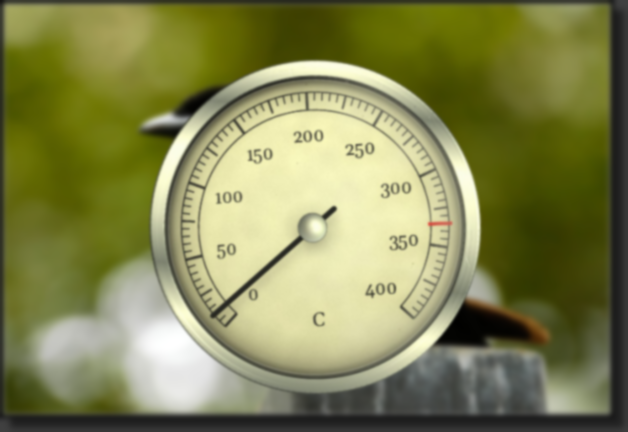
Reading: 10°C
